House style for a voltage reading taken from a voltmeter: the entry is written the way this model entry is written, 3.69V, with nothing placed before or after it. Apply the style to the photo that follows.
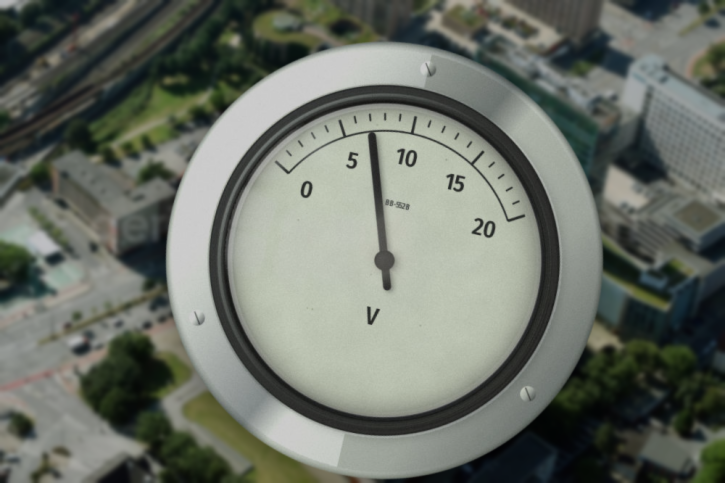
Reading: 7V
